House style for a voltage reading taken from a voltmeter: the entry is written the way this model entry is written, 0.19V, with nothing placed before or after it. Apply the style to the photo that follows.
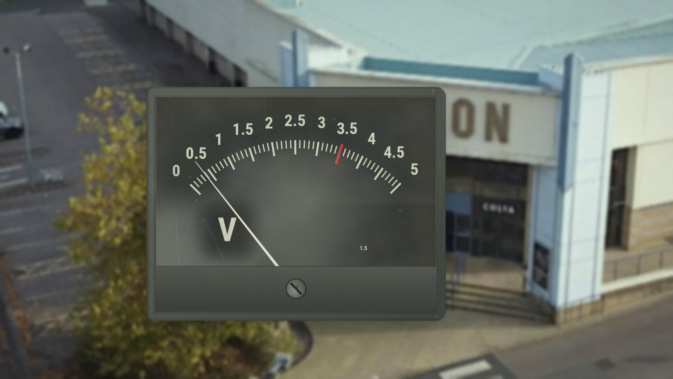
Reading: 0.4V
